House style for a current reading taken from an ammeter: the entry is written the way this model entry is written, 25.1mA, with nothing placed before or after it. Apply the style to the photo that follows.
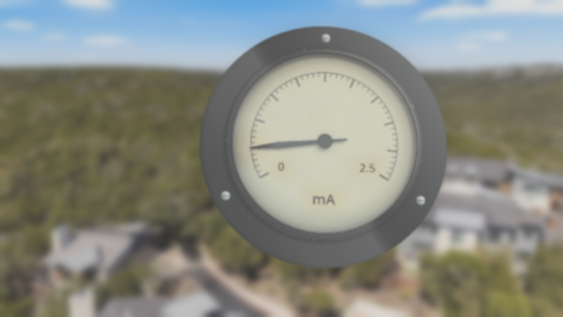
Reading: 0.25mA
